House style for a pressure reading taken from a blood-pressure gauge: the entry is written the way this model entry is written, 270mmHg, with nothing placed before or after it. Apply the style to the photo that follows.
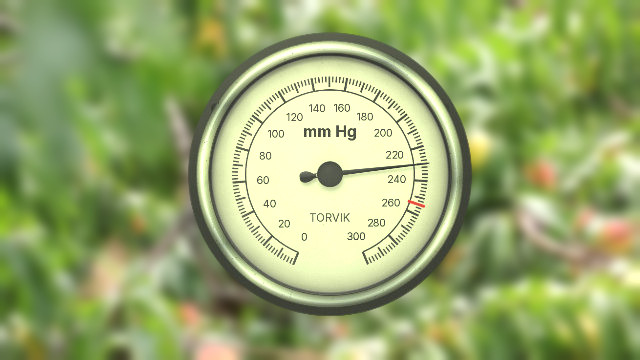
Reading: 230mmHg
